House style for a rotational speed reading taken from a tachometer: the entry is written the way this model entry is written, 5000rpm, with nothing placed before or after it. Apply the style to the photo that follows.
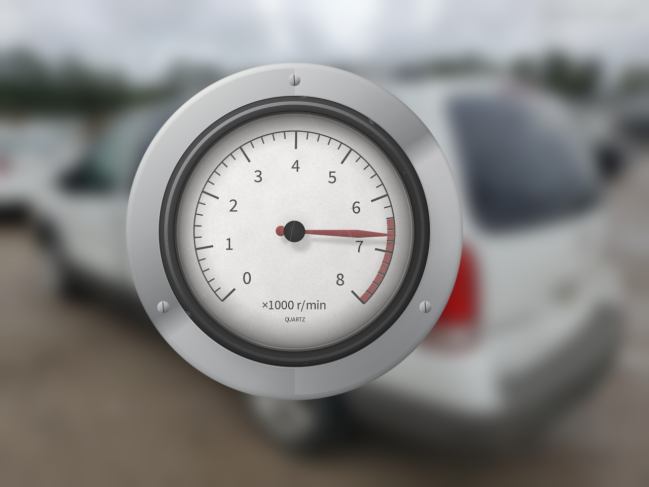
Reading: 6700rpm
